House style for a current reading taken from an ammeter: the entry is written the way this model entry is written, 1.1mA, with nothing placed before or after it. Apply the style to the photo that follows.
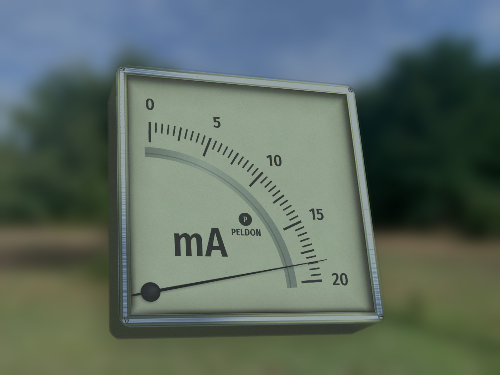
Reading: 18.5mA
